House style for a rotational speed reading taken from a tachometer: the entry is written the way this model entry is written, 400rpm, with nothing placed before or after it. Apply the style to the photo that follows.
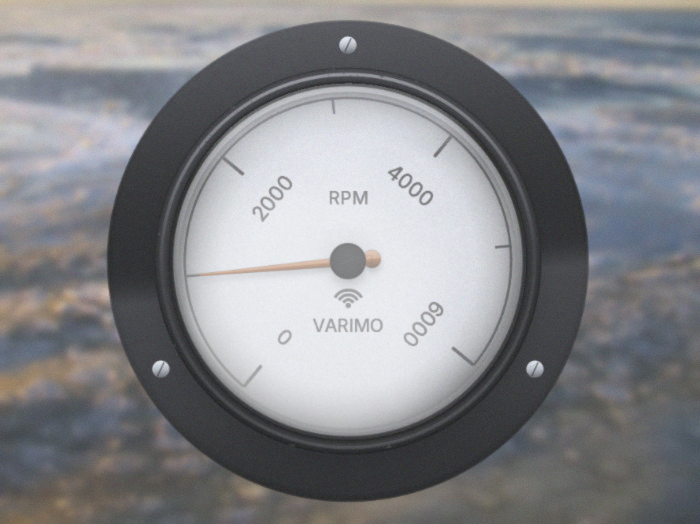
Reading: 1000rpm
